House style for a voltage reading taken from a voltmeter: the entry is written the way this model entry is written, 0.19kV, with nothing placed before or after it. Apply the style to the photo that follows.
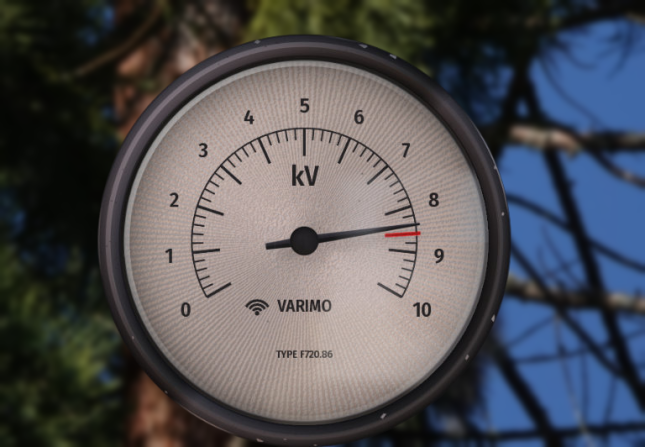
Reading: 8.4kV
